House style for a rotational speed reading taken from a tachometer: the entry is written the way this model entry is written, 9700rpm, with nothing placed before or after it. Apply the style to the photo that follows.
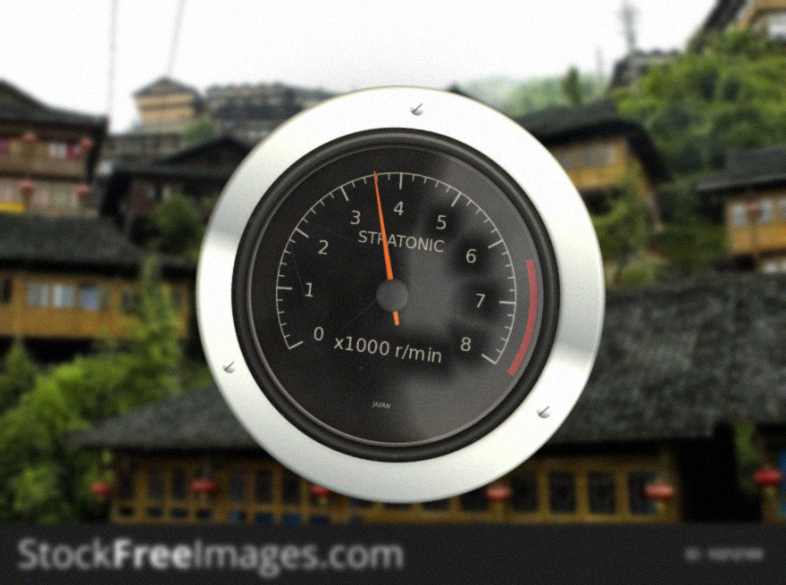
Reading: 3600rpm
